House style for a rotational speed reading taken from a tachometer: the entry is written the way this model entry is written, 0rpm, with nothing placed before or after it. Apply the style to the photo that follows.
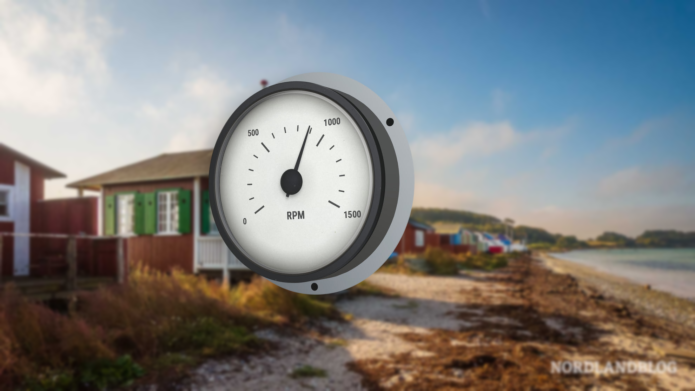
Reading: 900rpm
